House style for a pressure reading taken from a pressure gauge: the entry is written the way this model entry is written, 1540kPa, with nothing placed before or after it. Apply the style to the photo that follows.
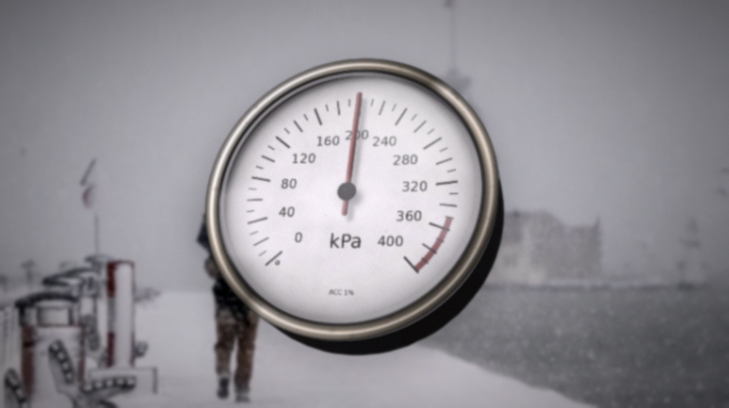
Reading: 200kPa
